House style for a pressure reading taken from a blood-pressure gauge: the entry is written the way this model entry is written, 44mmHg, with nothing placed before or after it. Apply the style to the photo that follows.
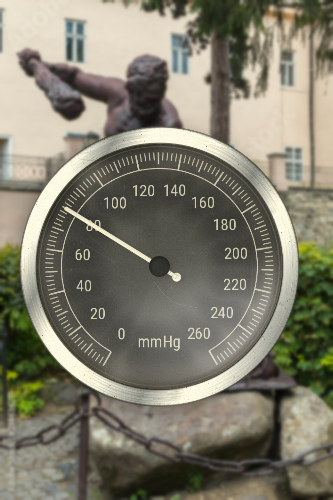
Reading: 80mmHg
